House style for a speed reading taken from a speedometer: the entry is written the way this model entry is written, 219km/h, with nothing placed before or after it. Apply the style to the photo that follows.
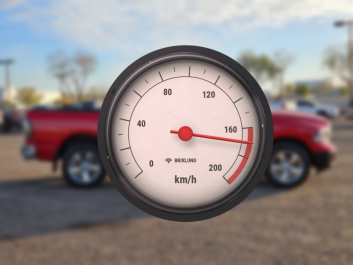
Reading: 170km/h
